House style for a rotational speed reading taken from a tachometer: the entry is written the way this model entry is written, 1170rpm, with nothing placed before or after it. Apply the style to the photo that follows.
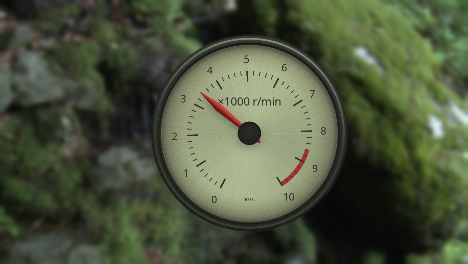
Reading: 3400rpm
